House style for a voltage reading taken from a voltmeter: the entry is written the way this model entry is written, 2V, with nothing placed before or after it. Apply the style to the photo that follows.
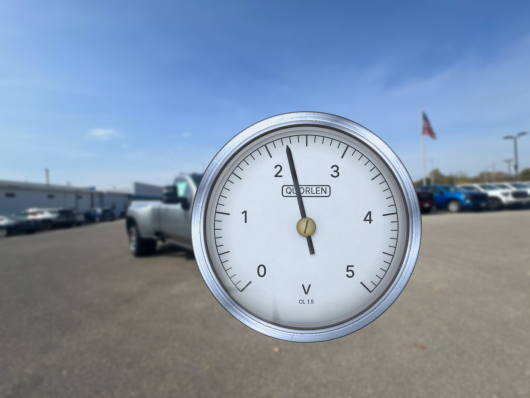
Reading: 2.25V
